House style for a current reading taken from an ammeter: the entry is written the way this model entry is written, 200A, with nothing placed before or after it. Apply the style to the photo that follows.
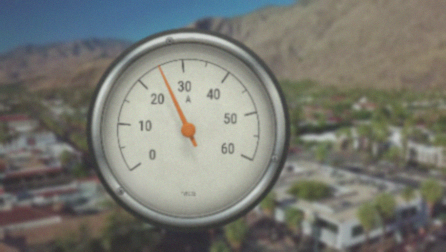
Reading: 25A
